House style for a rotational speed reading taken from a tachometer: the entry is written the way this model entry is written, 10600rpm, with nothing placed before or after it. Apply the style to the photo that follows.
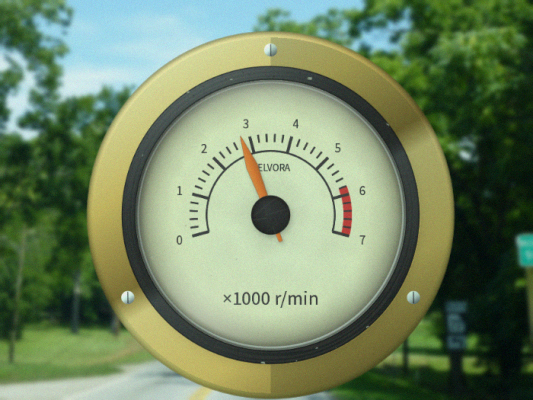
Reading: 2800rpm
